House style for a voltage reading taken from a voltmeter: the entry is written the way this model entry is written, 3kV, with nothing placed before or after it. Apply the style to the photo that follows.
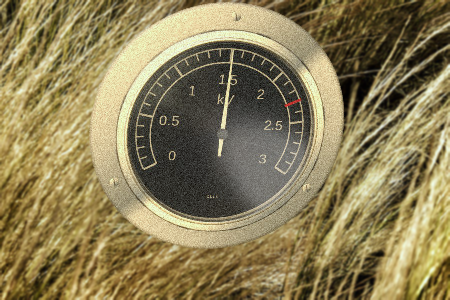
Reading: 1.5kV
